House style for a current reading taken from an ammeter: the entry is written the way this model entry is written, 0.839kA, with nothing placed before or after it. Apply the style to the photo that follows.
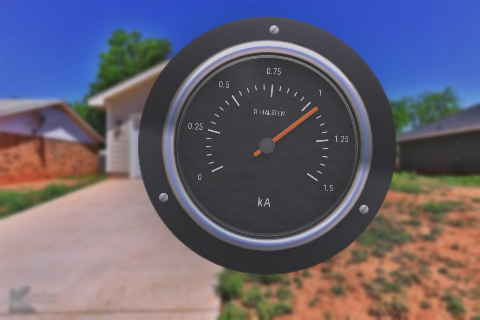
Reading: 1.05kA
